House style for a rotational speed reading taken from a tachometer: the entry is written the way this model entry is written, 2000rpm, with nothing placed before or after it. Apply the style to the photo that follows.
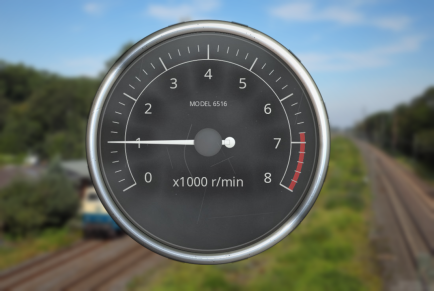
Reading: 1000rpm
